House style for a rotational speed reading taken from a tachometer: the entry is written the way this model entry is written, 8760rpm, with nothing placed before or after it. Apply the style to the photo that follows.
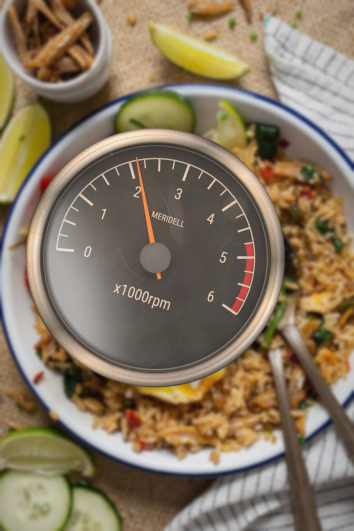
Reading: 2125rpm
